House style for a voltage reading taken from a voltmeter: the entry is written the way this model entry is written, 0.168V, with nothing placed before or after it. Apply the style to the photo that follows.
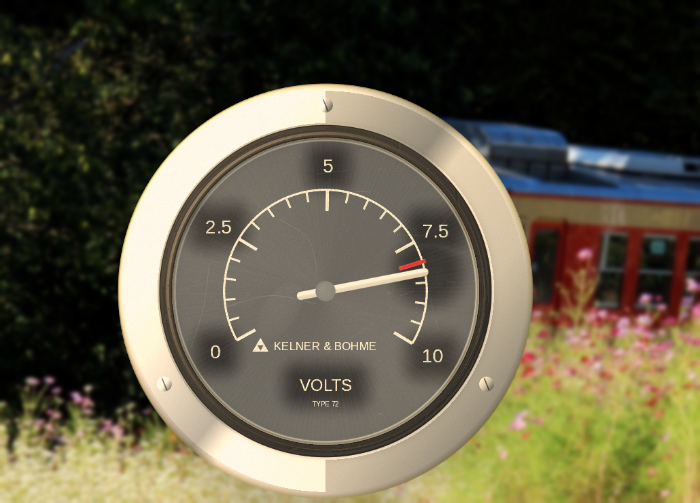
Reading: 8.25V
